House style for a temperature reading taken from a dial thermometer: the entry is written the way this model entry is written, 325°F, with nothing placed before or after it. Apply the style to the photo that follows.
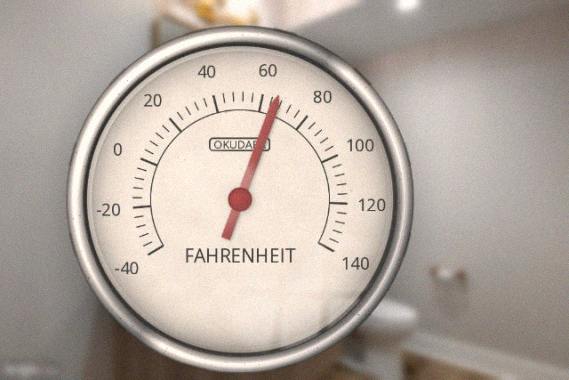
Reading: 66°F
